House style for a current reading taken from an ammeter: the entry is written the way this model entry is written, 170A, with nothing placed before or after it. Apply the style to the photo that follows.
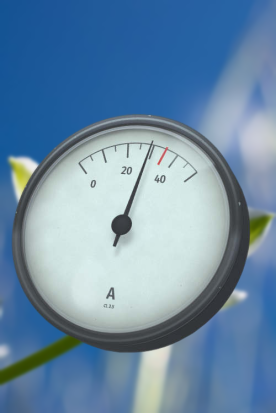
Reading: 30A
